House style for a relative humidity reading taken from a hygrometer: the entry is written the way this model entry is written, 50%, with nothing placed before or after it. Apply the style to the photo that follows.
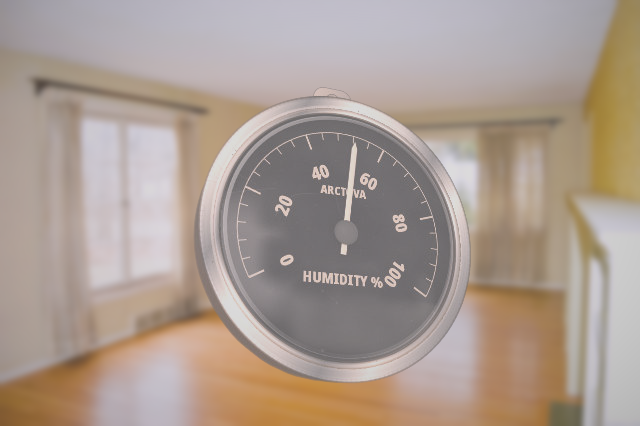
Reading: 52%
